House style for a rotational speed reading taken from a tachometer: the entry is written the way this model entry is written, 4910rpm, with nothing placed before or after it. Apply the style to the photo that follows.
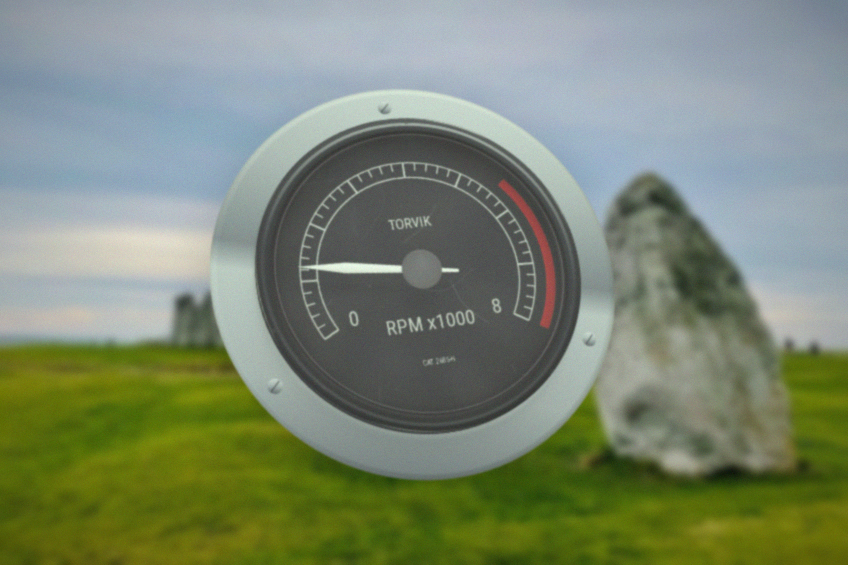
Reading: 1200rpm
